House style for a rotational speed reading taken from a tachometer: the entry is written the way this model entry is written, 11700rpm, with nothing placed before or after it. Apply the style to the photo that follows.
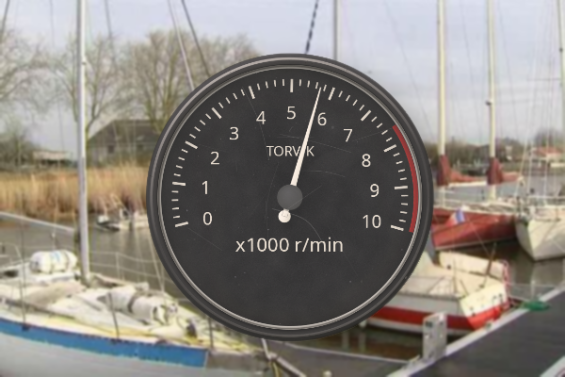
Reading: 5700rpm
